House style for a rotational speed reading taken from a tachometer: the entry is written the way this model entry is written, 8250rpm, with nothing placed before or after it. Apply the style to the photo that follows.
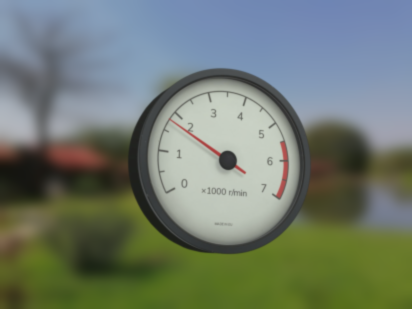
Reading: 1750rpm
